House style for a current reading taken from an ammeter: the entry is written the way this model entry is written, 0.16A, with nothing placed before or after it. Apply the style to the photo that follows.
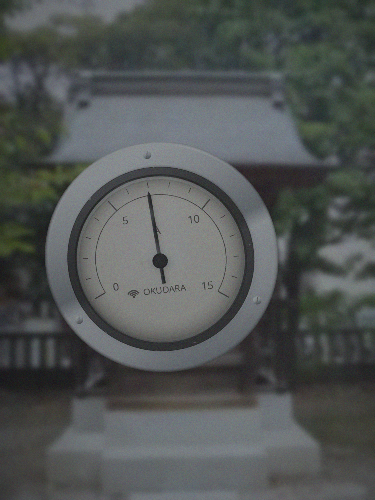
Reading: 7A
